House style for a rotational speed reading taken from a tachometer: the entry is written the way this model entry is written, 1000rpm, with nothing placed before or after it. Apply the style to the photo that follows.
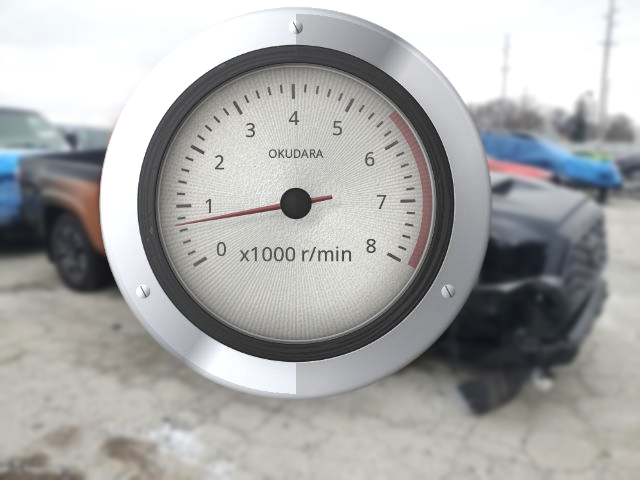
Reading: 700rpm
